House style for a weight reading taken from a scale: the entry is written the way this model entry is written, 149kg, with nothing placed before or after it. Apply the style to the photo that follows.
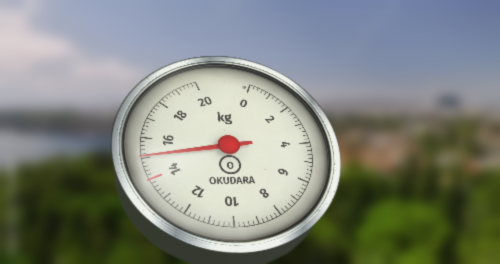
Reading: 15kg
